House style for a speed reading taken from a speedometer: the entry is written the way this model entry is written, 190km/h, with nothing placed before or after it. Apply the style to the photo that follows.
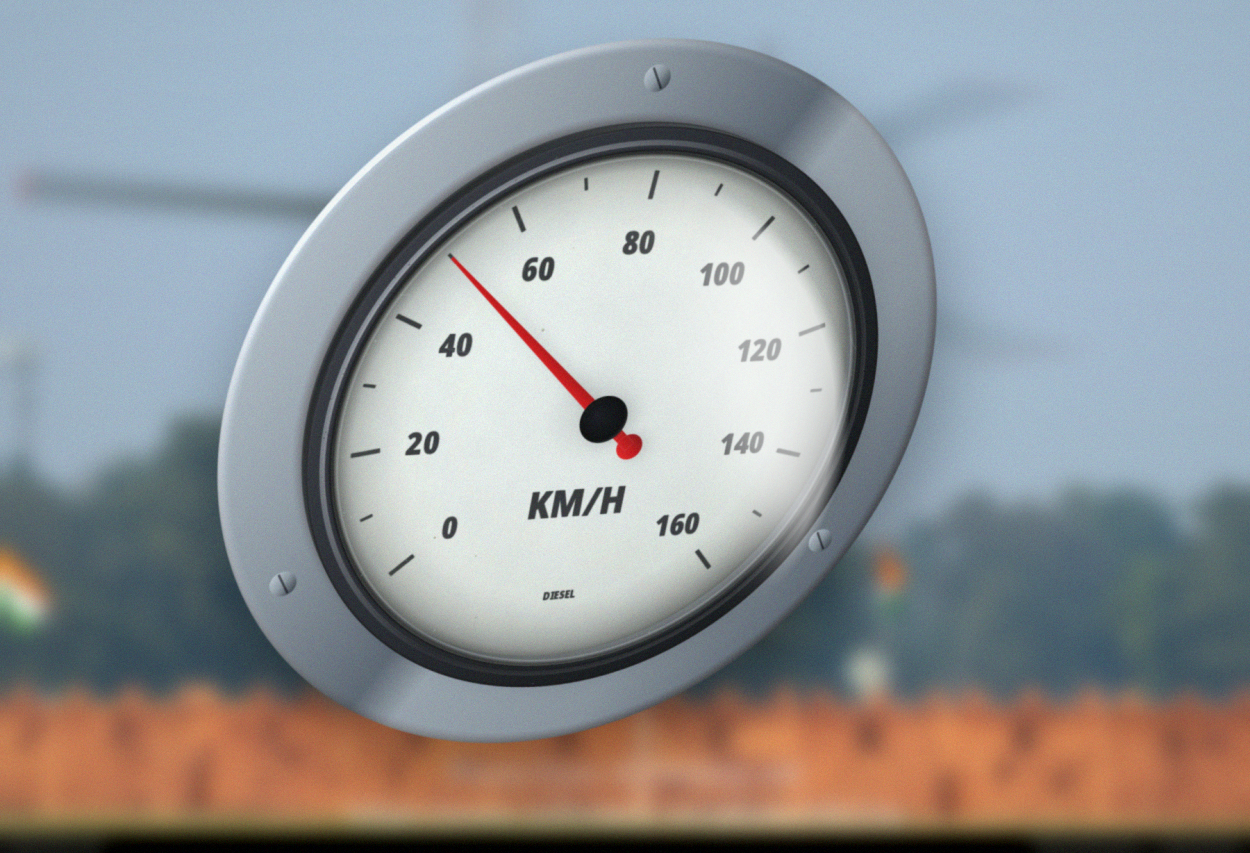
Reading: 50km/h
